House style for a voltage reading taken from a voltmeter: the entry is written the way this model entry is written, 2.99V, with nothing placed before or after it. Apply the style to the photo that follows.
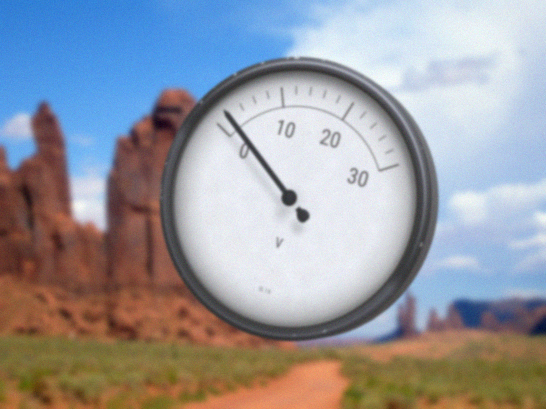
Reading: 2V
